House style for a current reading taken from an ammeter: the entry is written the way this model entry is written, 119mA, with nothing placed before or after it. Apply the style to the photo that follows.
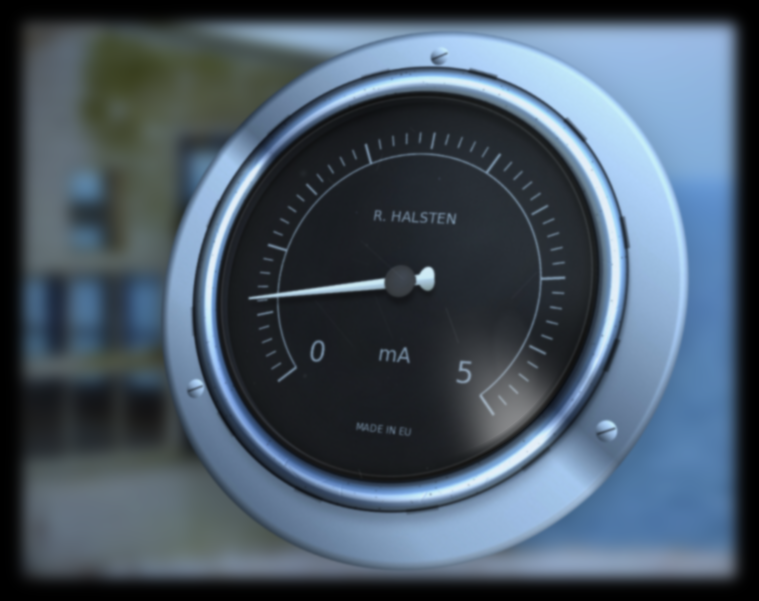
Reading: 0.6mA
